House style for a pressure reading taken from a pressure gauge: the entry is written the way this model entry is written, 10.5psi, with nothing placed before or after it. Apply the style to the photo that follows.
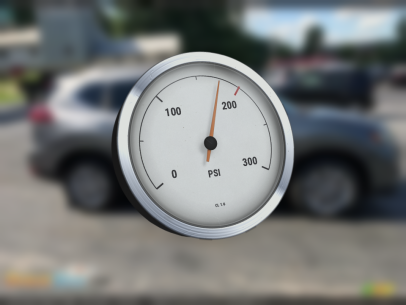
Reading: 175psi
